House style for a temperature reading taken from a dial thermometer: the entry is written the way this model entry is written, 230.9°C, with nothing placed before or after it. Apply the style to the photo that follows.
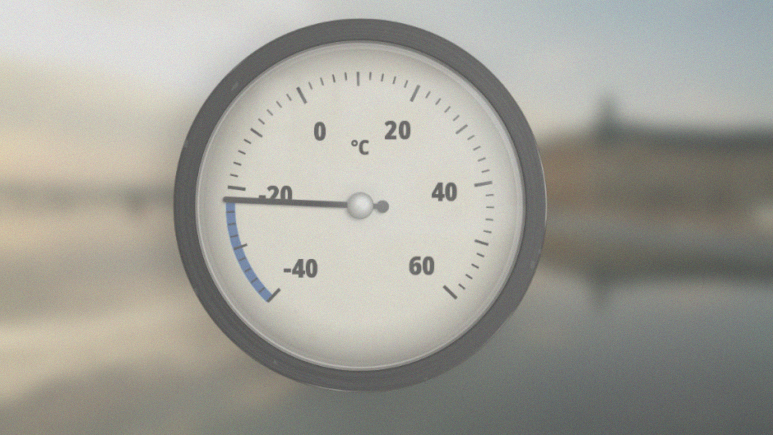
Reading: -22°C
